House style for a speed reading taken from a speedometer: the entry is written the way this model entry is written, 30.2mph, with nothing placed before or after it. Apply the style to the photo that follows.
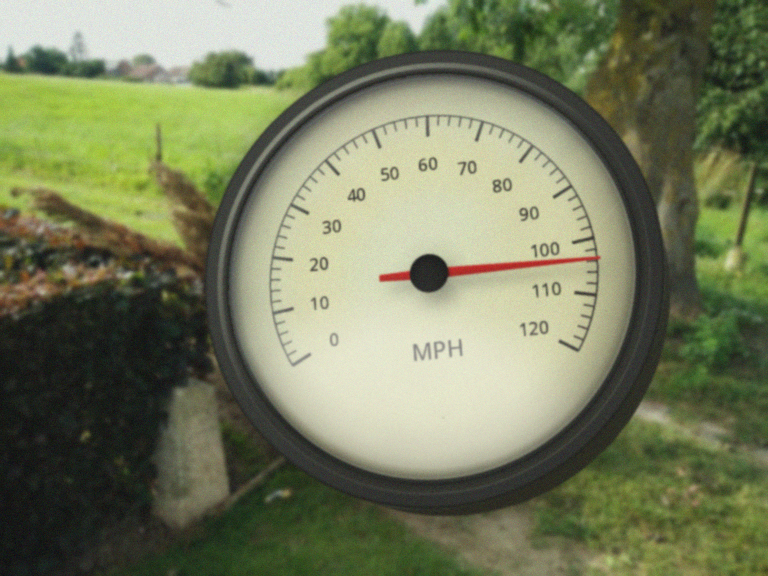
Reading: 104mph
